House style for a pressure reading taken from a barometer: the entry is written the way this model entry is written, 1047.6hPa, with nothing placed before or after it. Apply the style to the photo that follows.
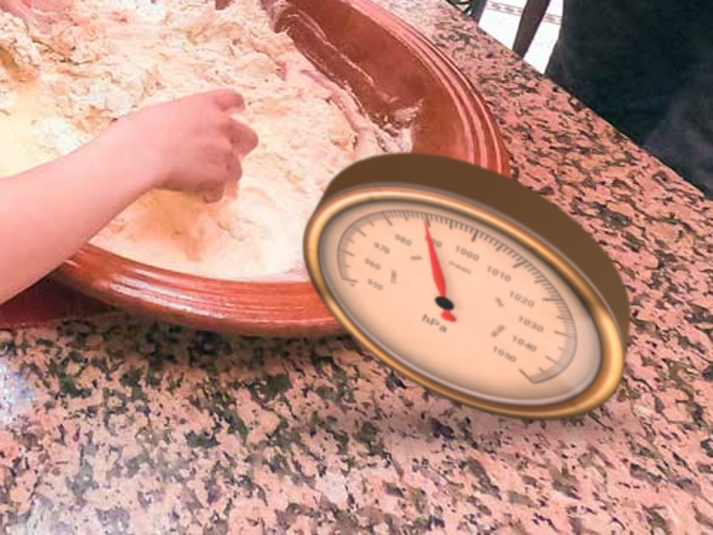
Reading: 990hPa
